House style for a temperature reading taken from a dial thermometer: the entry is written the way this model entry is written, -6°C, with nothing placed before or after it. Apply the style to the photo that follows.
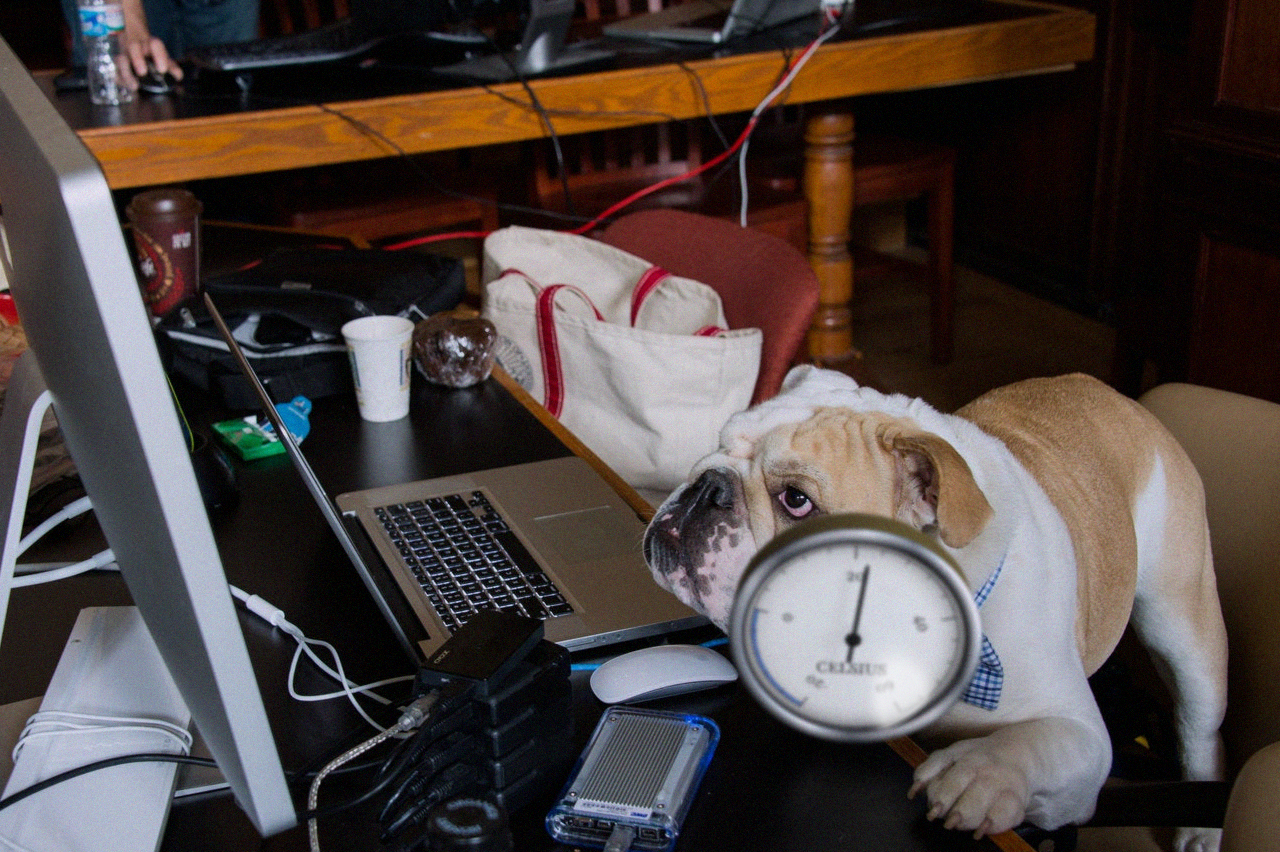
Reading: 22°C
